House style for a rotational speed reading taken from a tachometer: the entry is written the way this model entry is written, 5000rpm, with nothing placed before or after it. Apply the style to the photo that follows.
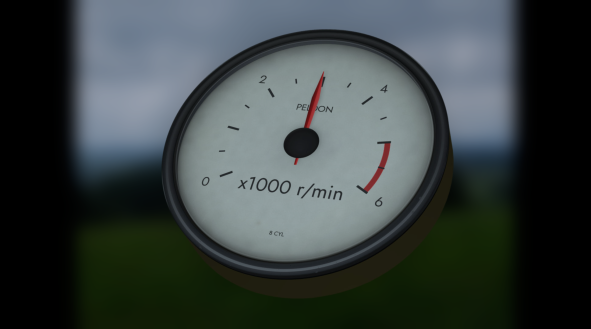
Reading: 3000rpm
